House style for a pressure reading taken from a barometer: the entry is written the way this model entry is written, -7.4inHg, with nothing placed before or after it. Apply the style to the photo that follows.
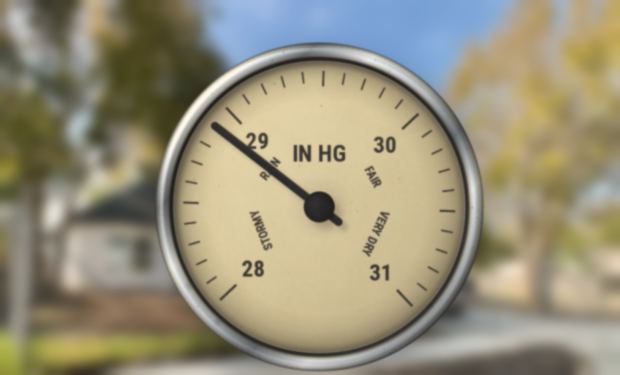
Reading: 28.9inHg
